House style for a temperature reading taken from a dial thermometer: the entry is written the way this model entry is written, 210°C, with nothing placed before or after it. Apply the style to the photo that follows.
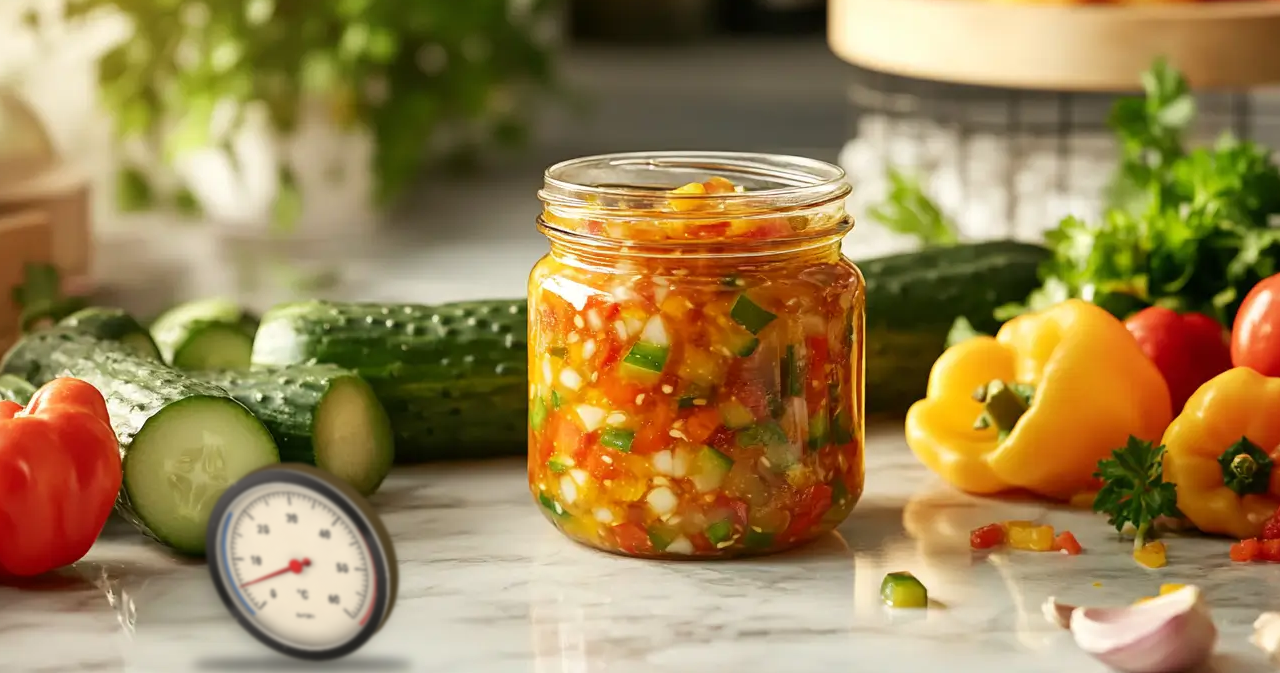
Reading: 5°C
